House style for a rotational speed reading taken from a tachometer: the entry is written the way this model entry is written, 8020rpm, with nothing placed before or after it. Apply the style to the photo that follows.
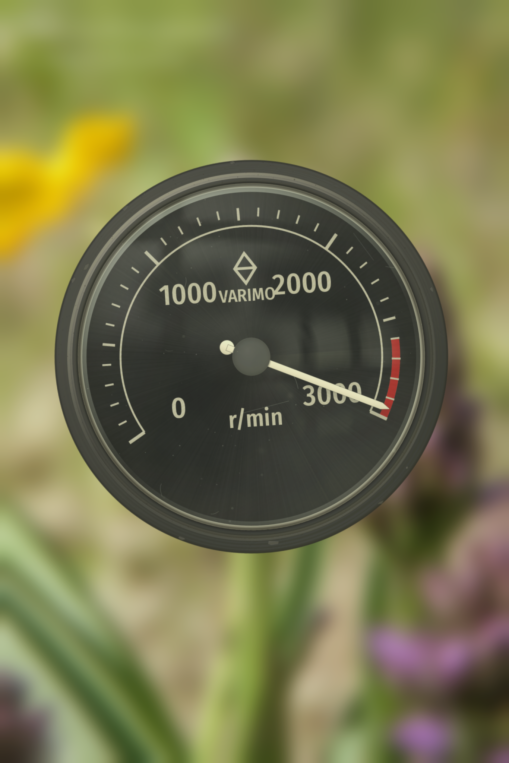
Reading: 2950rpm
